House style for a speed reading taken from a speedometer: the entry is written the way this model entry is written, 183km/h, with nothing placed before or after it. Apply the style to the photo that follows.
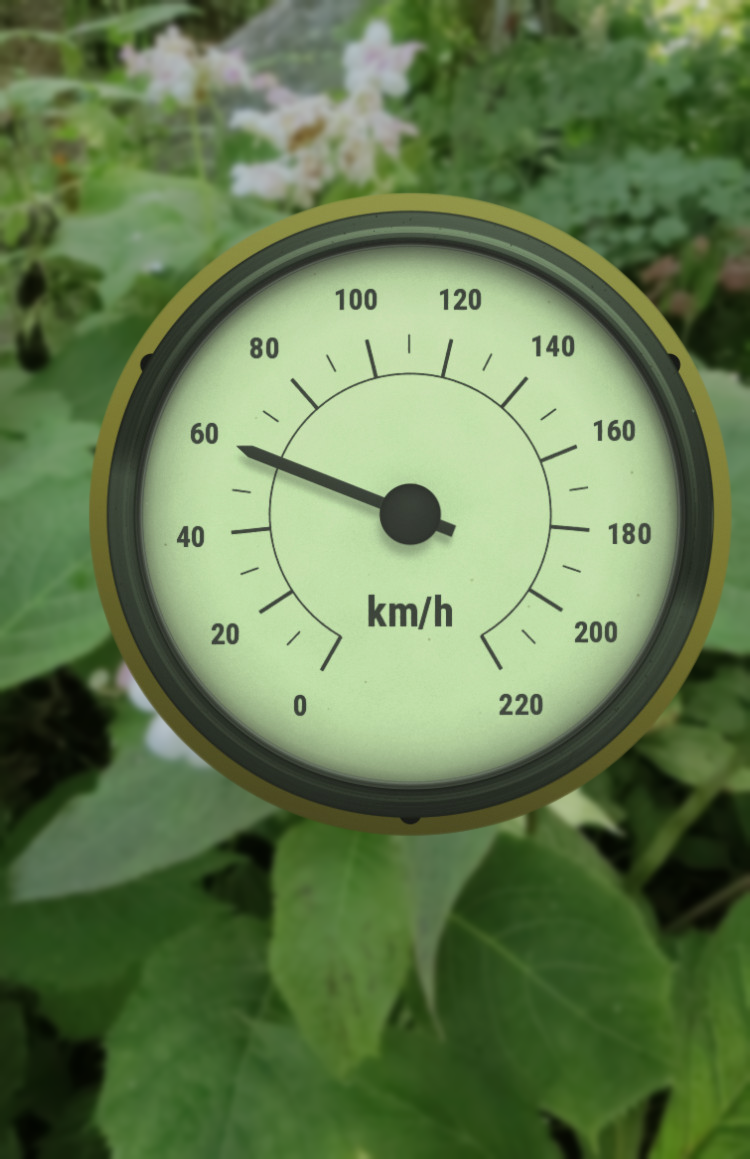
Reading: 60km/h
